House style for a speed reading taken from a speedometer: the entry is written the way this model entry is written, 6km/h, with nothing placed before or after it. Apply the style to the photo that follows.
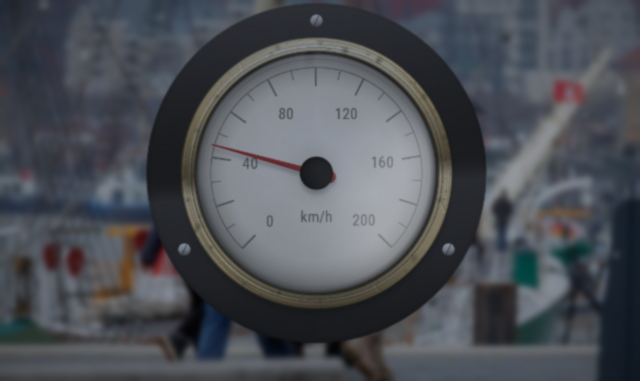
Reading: 45km/h
